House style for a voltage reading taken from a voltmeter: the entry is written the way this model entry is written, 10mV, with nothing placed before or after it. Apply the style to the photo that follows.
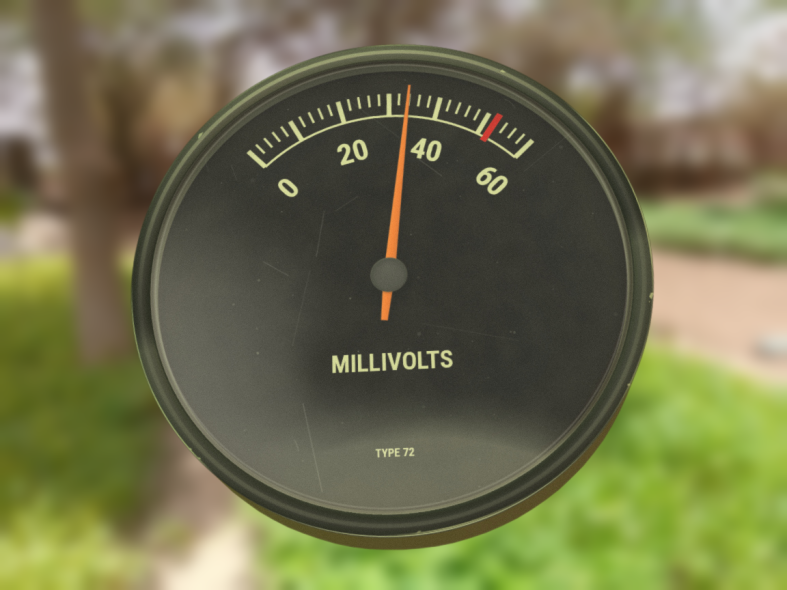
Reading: 34mV
